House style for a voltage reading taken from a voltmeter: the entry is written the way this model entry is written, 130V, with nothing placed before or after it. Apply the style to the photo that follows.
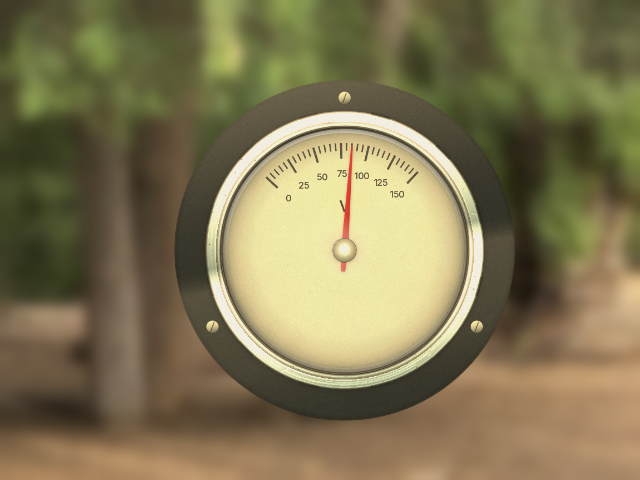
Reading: 85V
